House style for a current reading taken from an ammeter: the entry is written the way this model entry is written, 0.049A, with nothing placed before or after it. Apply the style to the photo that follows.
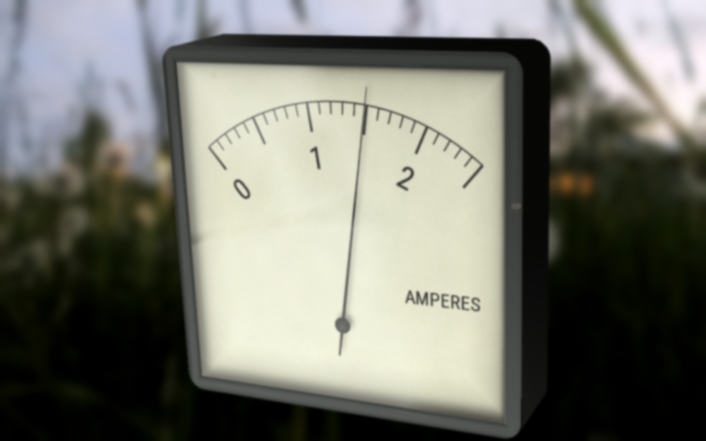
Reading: 1.5A
